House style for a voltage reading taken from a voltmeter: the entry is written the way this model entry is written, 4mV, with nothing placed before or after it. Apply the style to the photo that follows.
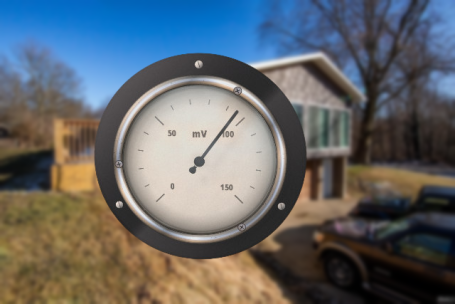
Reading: 95mV
